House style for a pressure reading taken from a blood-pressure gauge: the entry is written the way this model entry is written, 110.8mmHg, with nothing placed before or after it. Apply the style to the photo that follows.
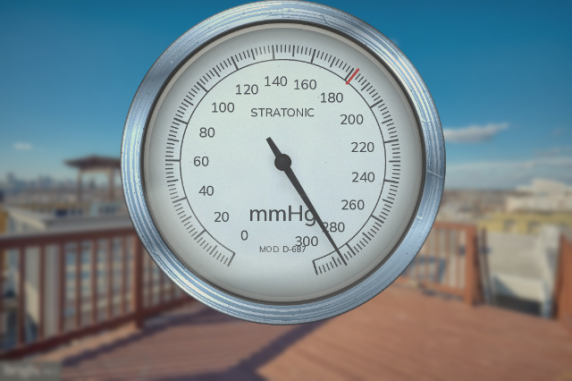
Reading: 286mmHg
